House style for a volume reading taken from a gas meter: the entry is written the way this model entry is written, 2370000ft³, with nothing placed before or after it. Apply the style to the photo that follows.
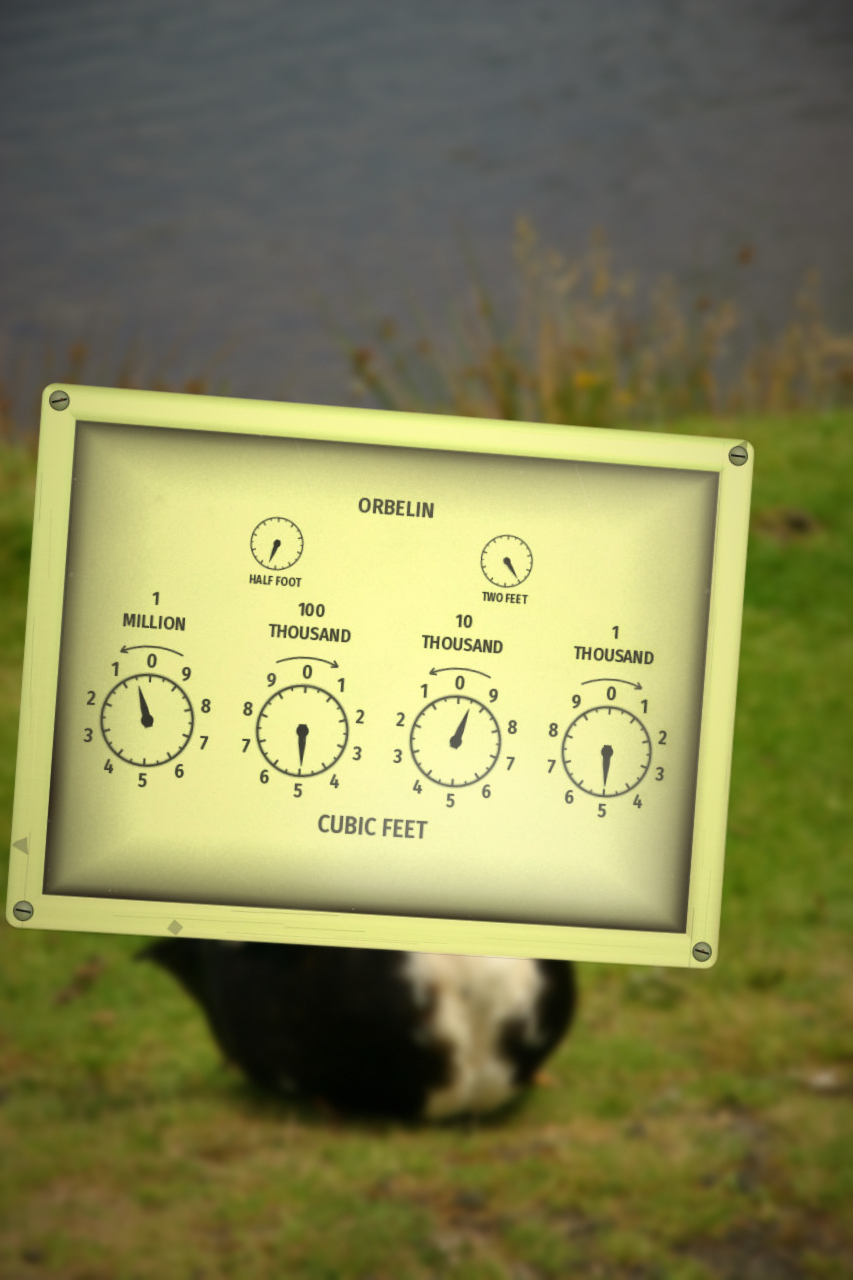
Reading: 49500ft³
